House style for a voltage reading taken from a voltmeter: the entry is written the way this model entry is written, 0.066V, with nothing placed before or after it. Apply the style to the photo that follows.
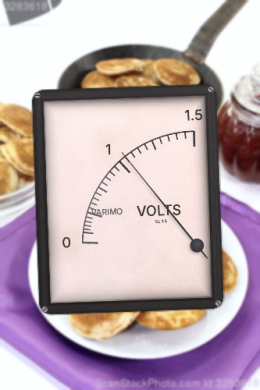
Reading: 1.05V
